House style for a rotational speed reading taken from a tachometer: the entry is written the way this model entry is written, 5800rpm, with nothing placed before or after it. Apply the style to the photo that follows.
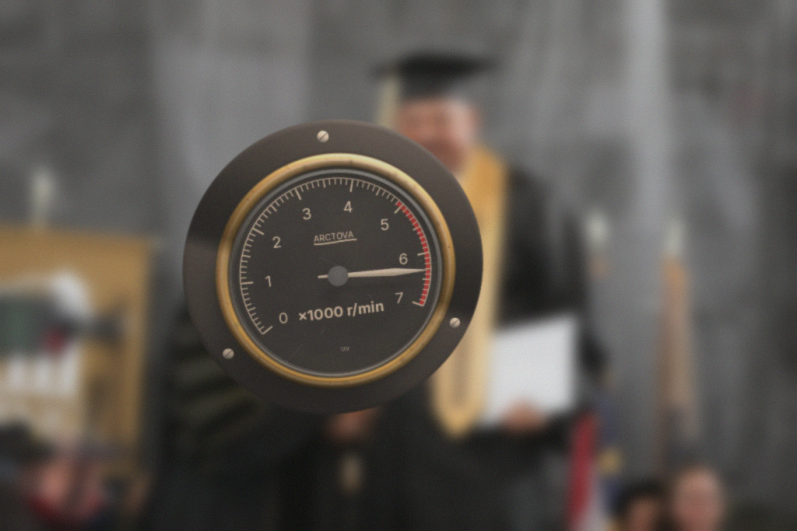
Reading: 6300rpm
